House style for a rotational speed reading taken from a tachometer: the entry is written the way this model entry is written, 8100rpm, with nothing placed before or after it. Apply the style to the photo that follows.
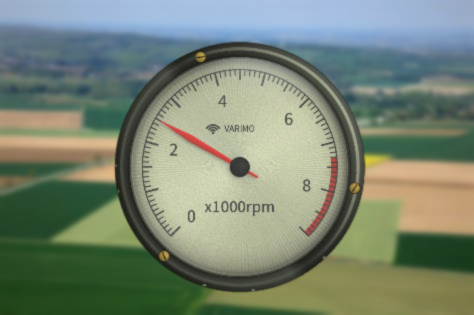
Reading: 2500rpm
